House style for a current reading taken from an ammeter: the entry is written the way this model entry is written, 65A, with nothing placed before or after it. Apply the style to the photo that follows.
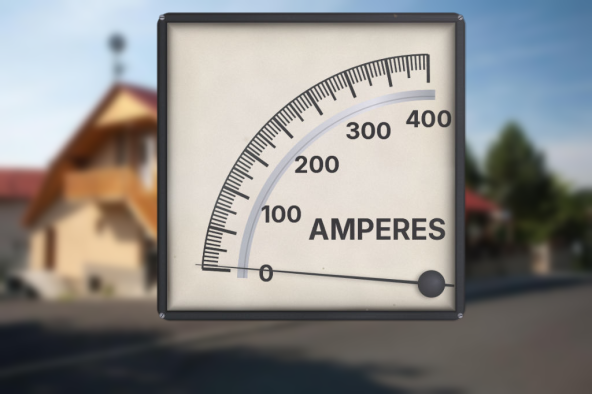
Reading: 5A
